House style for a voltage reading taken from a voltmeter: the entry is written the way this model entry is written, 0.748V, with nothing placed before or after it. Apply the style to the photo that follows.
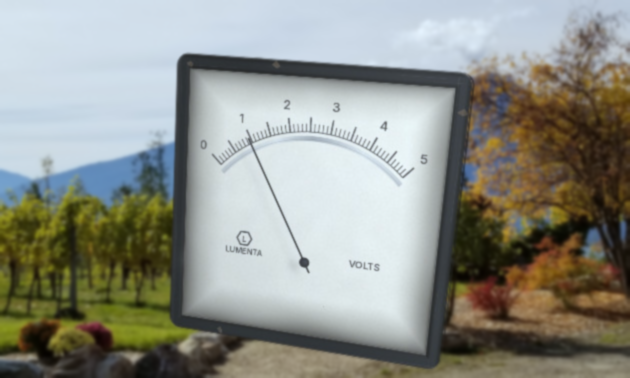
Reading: 1V
